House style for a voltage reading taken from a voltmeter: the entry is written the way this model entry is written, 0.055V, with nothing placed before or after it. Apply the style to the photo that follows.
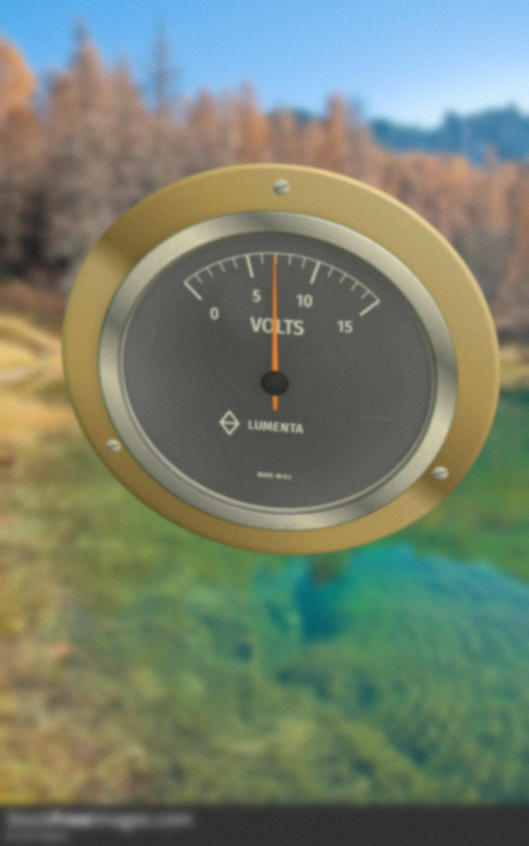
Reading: 7V
